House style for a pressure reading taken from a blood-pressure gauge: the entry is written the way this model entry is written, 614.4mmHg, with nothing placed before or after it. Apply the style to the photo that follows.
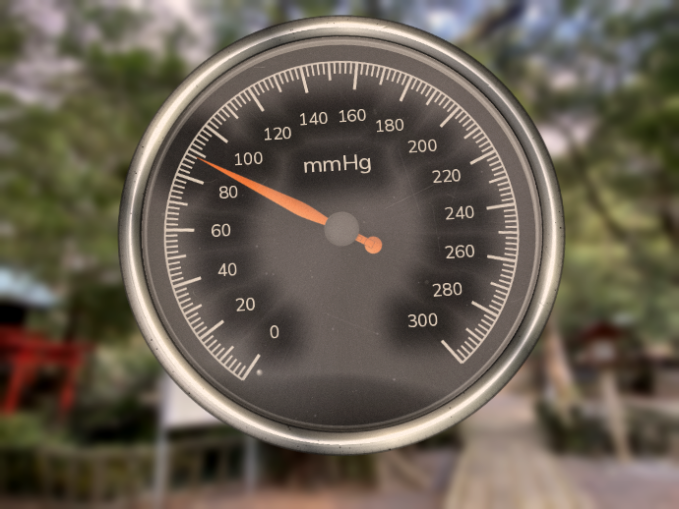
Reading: 88mmHg
